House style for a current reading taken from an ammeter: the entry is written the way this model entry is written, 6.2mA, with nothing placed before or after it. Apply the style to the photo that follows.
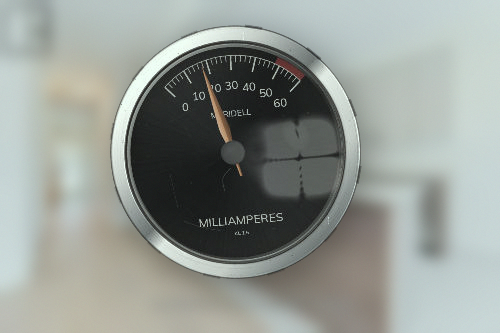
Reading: 18mA
